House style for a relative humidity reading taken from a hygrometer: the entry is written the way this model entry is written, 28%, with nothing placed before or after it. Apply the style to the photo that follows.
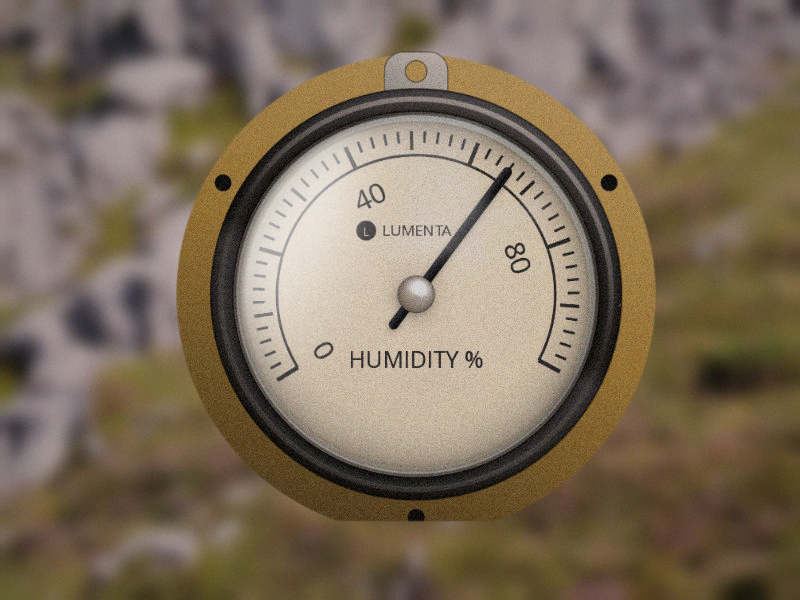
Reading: 66%
